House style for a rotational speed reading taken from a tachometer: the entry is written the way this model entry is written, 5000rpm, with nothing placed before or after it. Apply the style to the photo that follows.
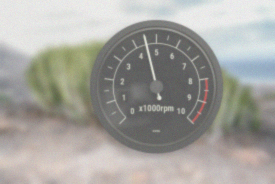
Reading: 4500rpm
